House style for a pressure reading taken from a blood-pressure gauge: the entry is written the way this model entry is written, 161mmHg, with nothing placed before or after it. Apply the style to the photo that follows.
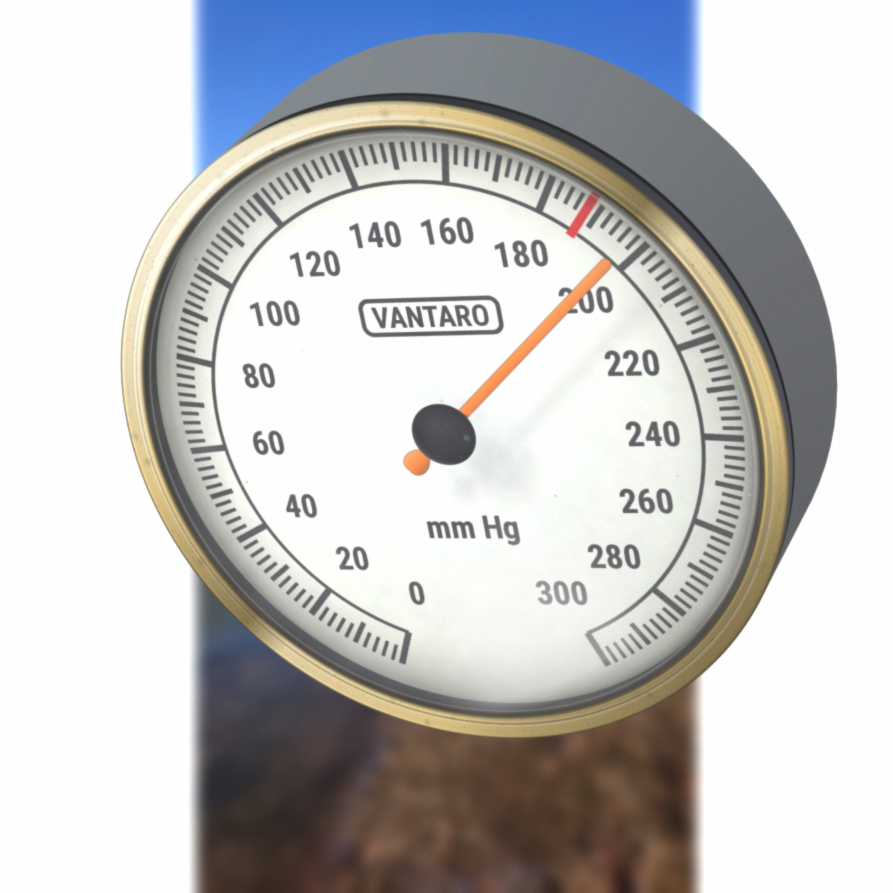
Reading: 197mmHg
